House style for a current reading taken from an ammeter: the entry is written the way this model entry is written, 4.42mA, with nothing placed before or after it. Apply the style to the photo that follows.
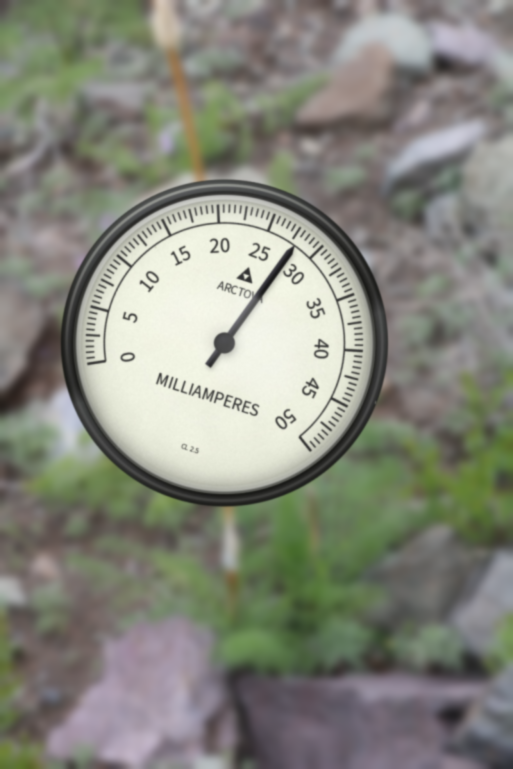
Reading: 28mA
